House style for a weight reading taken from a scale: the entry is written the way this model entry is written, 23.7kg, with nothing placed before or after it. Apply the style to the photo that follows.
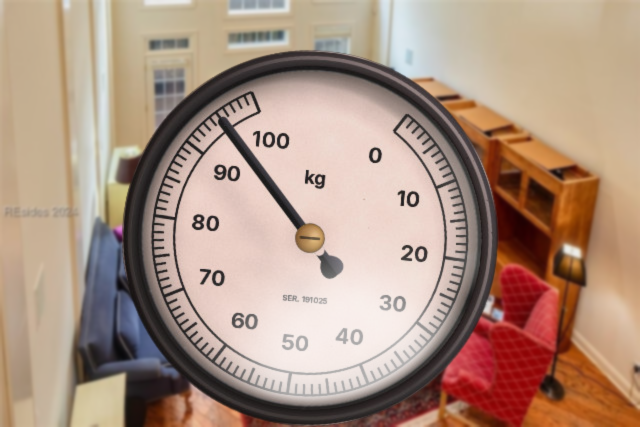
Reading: 95kg
